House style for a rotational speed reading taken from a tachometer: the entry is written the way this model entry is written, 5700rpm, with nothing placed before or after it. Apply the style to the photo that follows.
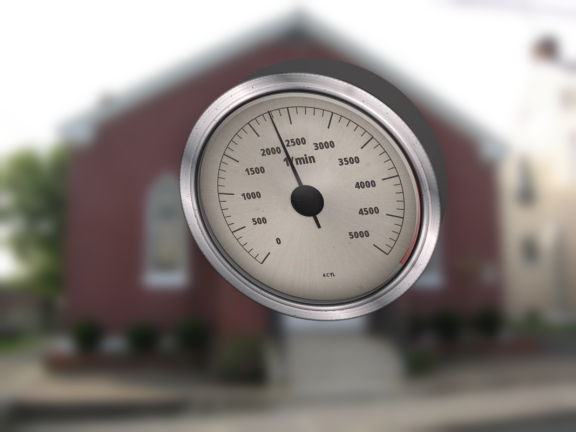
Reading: 2300rpm
